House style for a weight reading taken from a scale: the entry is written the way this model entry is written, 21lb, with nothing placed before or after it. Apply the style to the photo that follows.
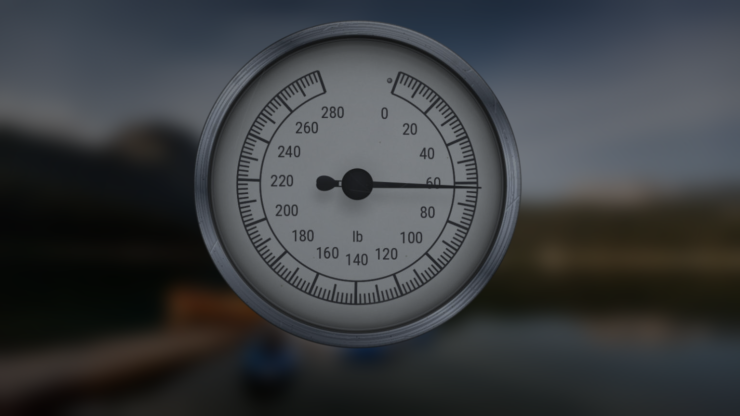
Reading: 62lb
